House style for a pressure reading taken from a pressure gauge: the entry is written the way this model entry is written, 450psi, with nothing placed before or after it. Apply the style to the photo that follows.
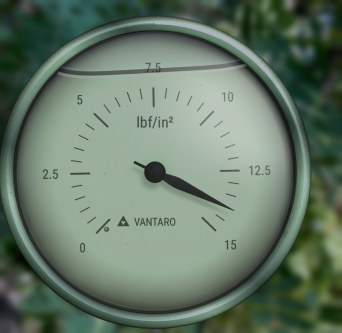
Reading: 14psi
